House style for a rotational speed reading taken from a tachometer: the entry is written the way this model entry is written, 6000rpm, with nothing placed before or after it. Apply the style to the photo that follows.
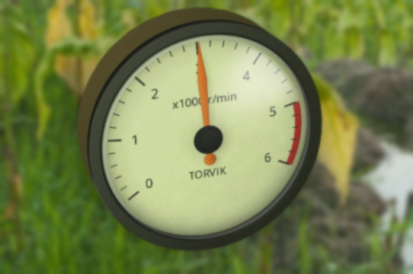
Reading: 3000rpm
